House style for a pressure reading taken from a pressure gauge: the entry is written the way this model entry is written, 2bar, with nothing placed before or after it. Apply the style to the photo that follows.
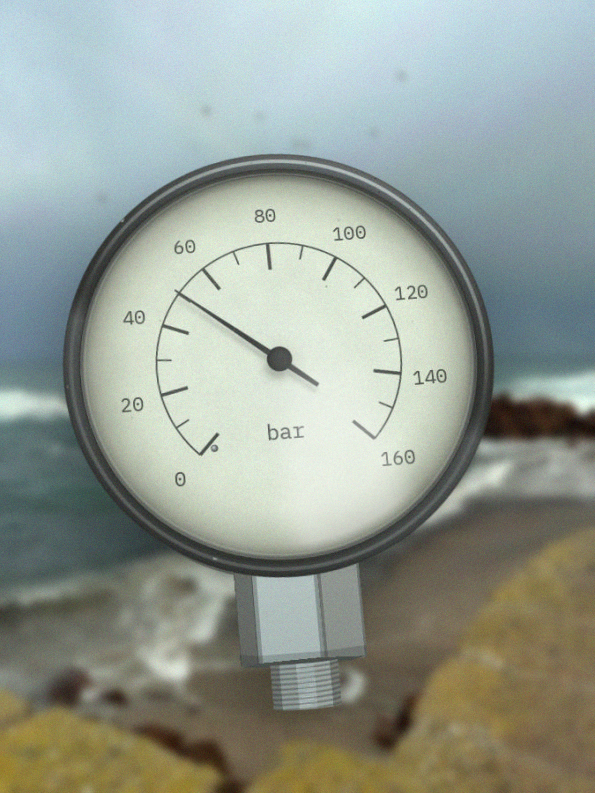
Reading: 50bar
